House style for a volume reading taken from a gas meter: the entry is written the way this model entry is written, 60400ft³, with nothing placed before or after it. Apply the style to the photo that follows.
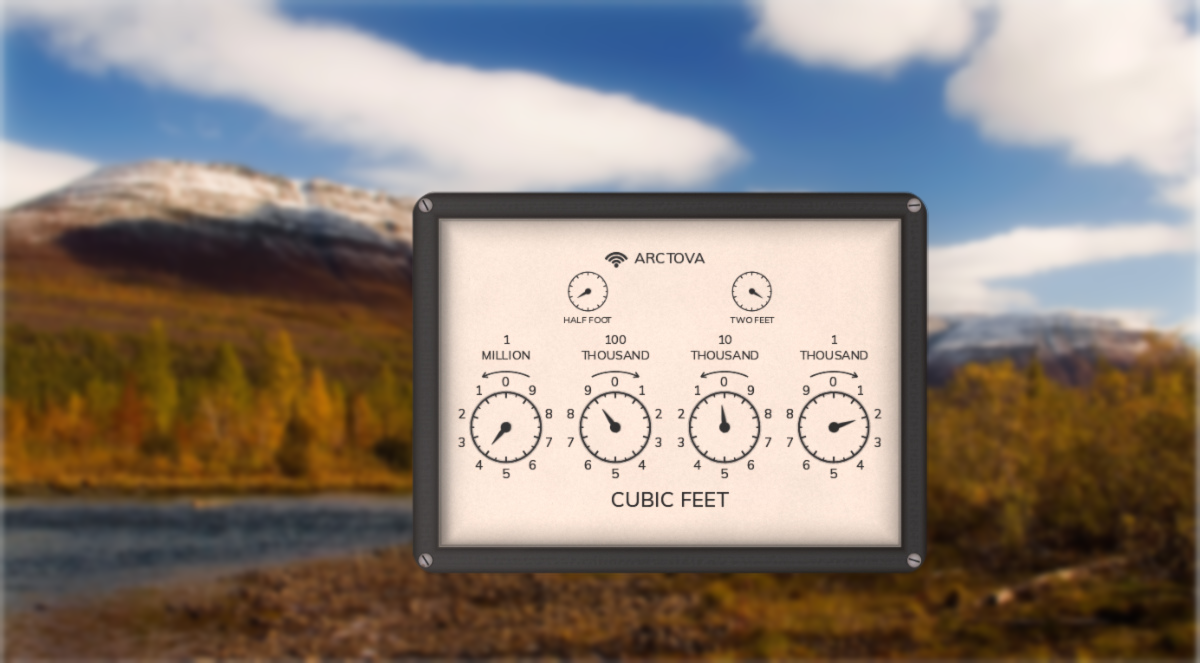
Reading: 390200ft³
